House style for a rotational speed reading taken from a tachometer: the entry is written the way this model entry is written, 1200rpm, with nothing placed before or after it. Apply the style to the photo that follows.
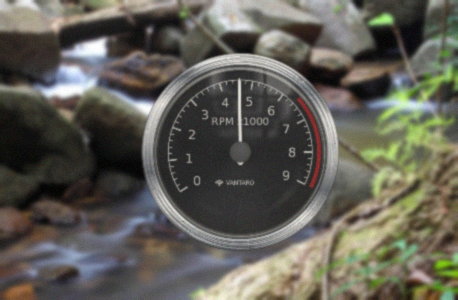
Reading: 4600rpm
